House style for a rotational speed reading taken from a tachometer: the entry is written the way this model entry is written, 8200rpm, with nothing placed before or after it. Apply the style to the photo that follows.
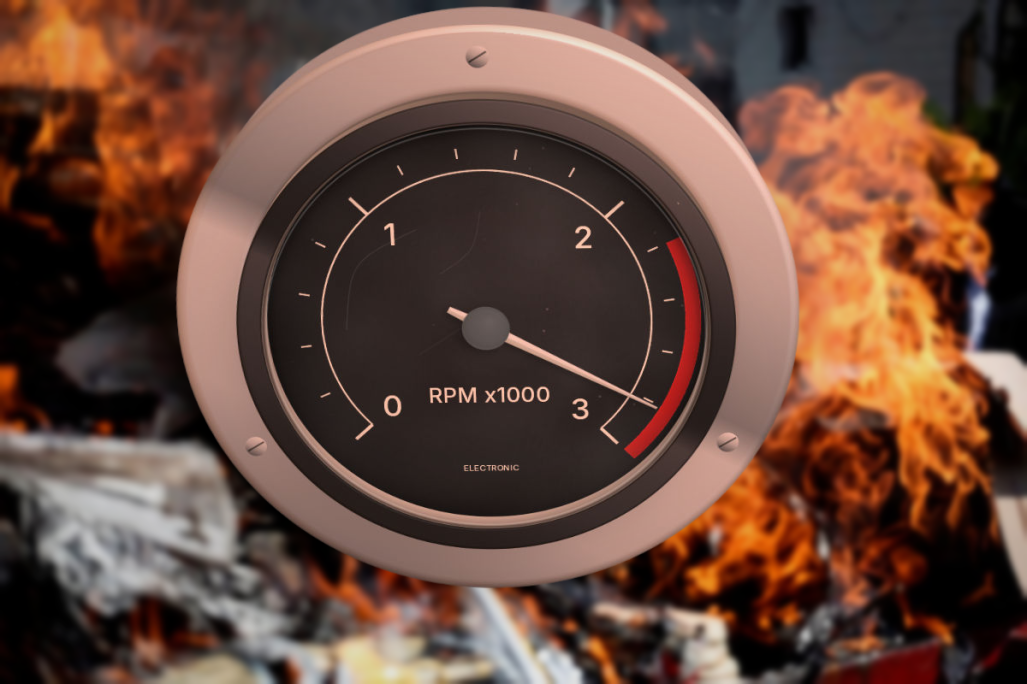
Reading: 2800rpm
